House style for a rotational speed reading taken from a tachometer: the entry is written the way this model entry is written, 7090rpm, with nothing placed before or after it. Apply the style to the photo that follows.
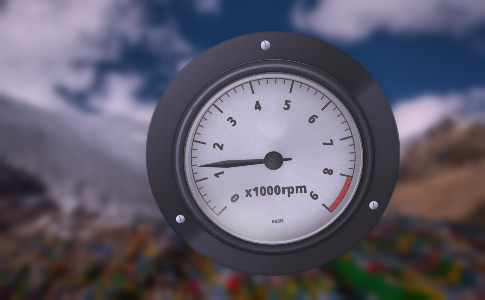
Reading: 1400rpm
